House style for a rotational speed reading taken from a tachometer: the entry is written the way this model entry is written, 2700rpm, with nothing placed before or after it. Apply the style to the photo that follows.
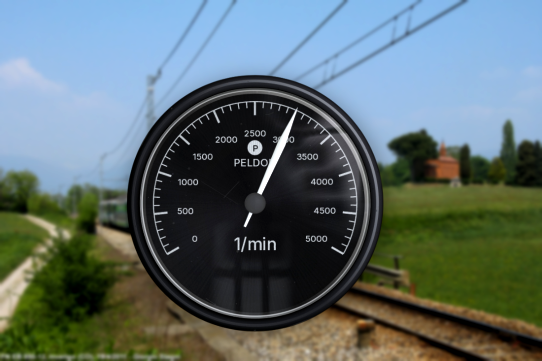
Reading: 3000rpm
